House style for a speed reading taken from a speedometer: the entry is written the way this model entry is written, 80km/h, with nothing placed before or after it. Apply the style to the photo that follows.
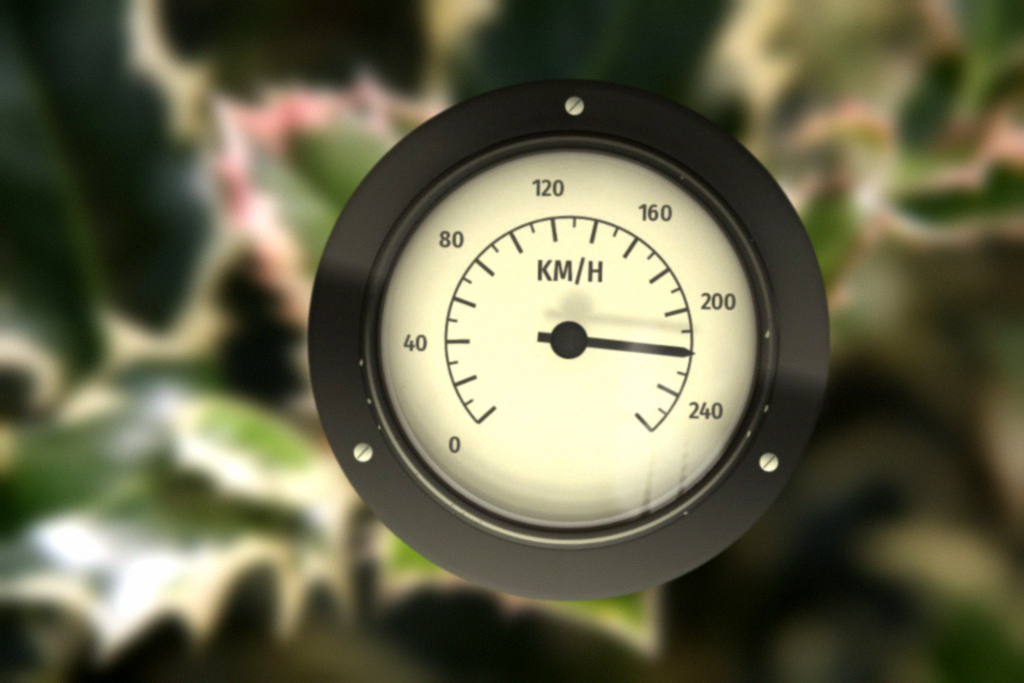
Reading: 220km/h
